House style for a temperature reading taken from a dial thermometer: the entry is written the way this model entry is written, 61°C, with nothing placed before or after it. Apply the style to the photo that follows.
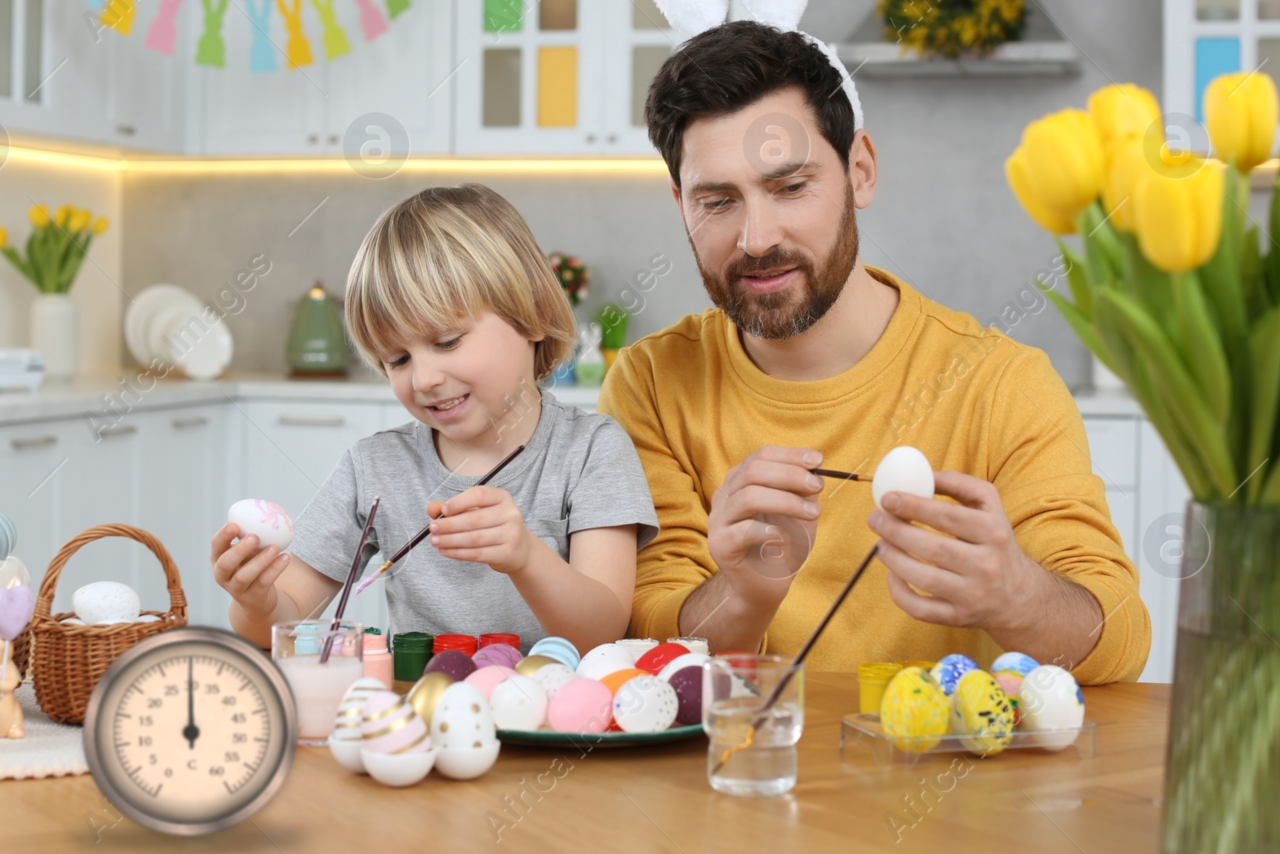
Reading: 30°C
